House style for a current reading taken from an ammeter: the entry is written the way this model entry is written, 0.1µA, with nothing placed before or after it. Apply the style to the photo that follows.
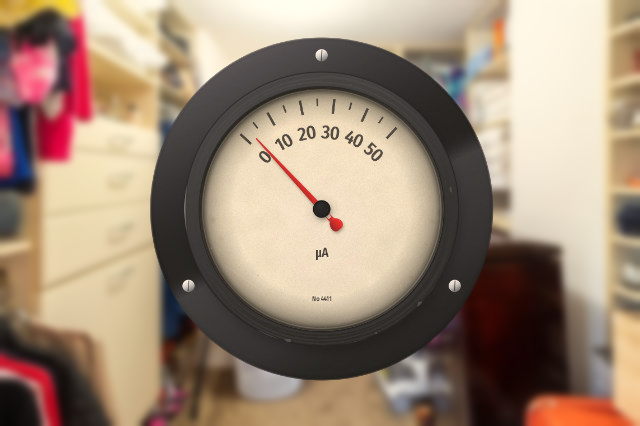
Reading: 2.5µA
